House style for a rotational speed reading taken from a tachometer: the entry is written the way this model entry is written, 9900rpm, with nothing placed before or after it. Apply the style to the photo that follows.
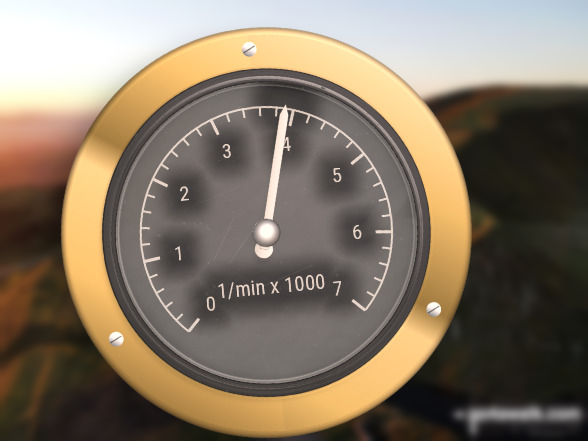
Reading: 3900rpm
